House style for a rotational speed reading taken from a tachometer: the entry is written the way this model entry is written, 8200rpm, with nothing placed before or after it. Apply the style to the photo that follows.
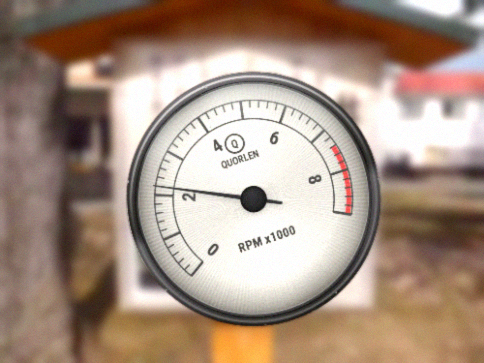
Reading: 2200rpm
